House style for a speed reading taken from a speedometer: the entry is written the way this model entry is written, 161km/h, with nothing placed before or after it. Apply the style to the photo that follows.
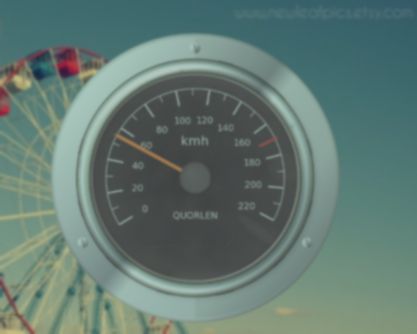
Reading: 55km/h
